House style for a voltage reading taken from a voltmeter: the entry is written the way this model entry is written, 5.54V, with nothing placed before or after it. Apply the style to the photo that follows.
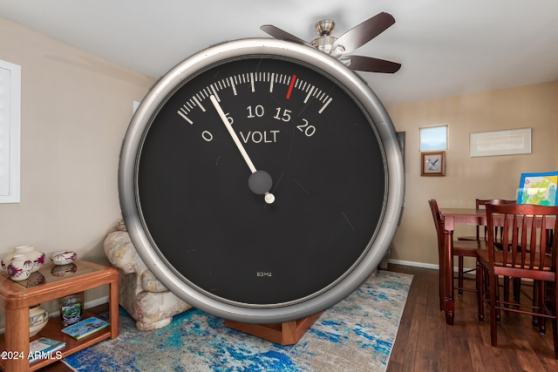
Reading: 4.5V
